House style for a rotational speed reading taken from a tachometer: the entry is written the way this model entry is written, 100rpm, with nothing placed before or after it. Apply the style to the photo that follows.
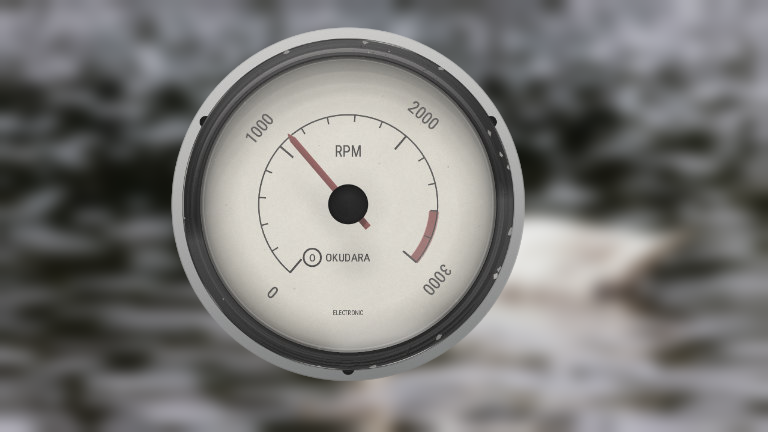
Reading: 1100rpm
